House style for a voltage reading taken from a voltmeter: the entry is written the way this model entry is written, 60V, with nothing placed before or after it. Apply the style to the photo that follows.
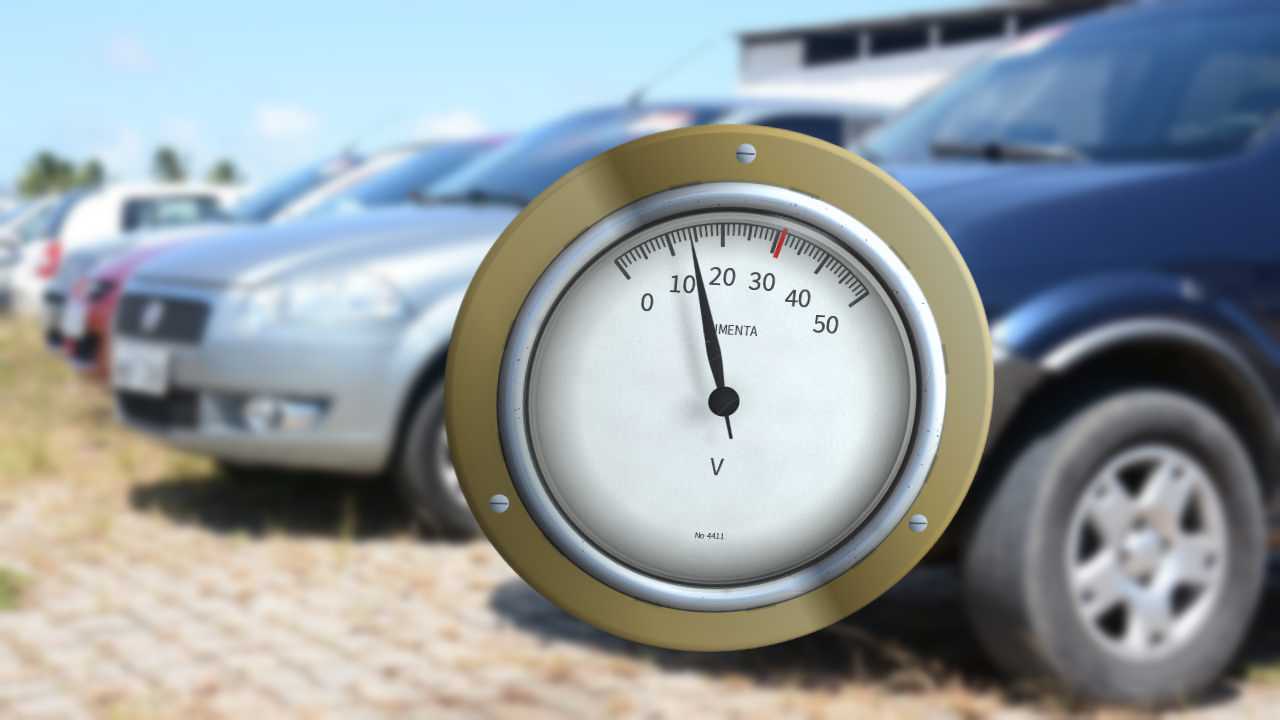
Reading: 14V
